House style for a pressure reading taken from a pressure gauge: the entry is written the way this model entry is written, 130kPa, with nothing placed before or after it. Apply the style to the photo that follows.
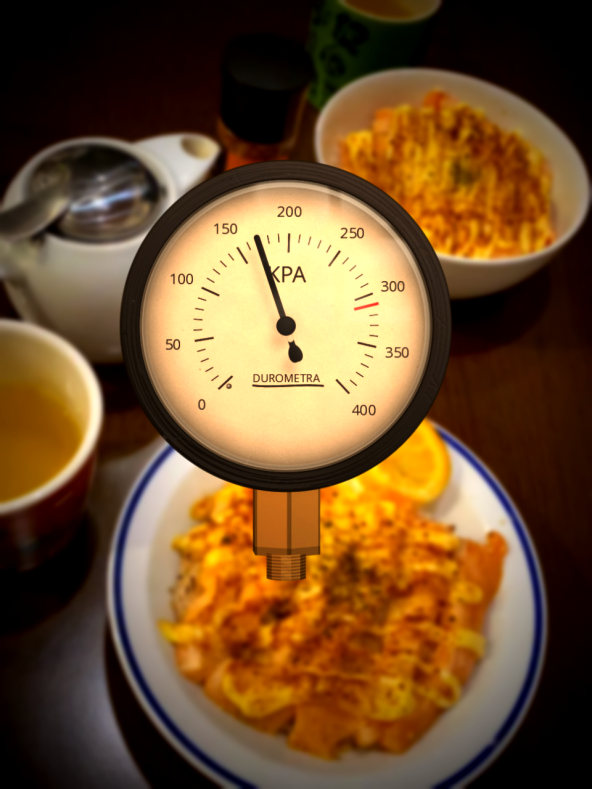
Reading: 170kPa
